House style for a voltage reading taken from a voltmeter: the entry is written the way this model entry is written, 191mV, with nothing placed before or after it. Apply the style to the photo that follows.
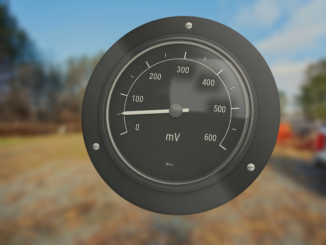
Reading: 50mV
